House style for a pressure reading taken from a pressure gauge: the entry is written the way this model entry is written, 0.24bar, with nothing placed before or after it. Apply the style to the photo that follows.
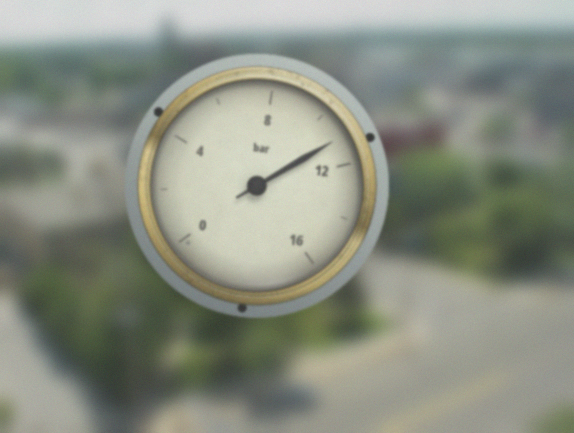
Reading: 11bar
